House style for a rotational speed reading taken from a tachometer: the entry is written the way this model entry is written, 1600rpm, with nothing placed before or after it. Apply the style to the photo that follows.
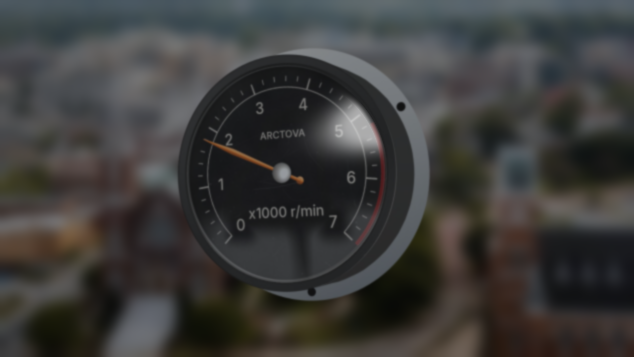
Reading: 1800rpm
